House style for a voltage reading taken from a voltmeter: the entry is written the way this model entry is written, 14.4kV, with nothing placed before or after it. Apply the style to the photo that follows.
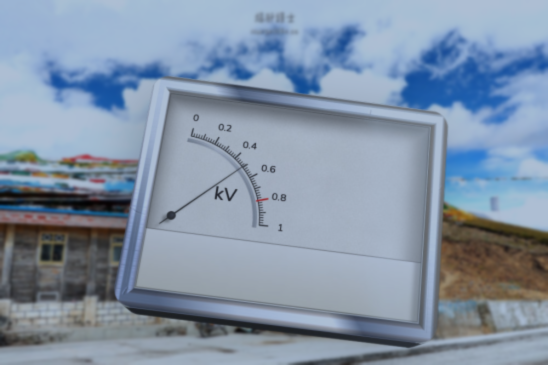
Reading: 0.5kV
